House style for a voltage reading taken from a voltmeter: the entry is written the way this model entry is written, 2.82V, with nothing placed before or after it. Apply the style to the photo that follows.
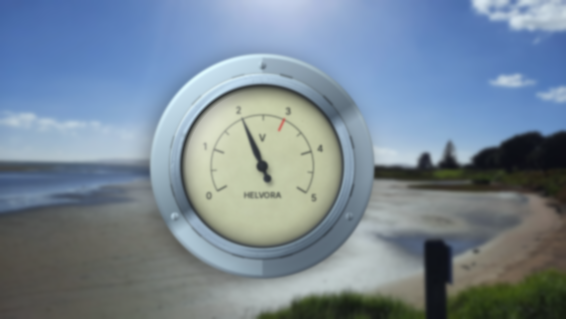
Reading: 2V
